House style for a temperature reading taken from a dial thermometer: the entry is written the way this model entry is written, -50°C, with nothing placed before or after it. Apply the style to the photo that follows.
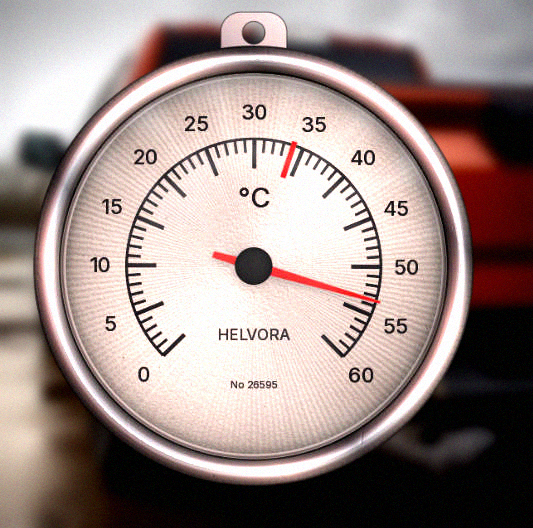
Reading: 53.5°C
